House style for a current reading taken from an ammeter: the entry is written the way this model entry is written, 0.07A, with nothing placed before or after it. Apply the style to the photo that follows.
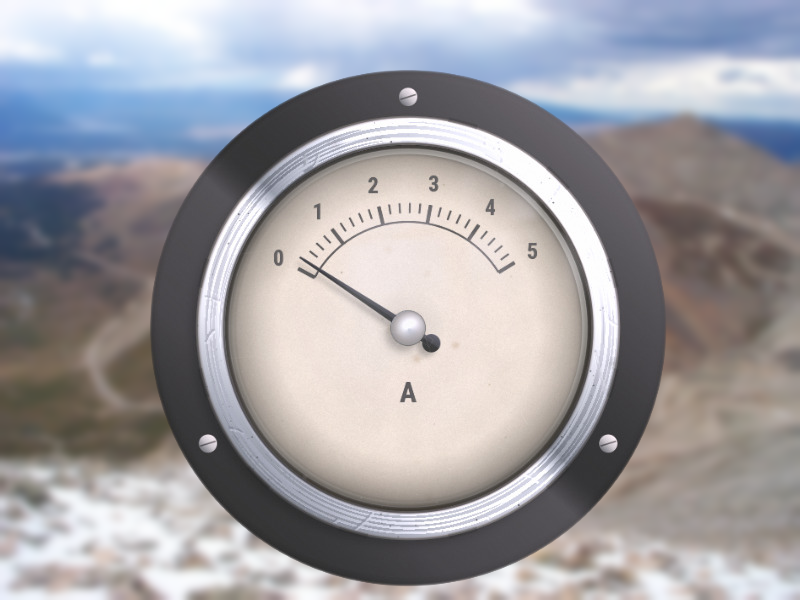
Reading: 0.2A
